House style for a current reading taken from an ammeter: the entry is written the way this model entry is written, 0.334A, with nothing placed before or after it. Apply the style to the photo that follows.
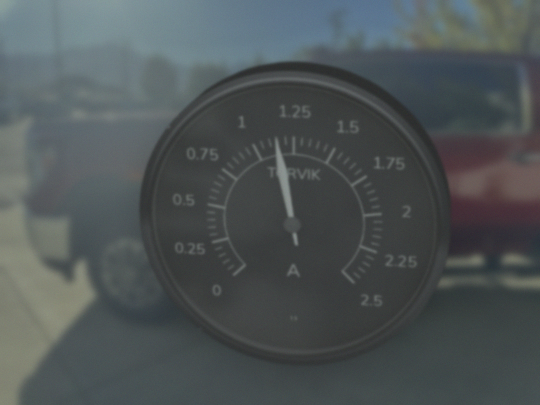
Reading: 1.15A
